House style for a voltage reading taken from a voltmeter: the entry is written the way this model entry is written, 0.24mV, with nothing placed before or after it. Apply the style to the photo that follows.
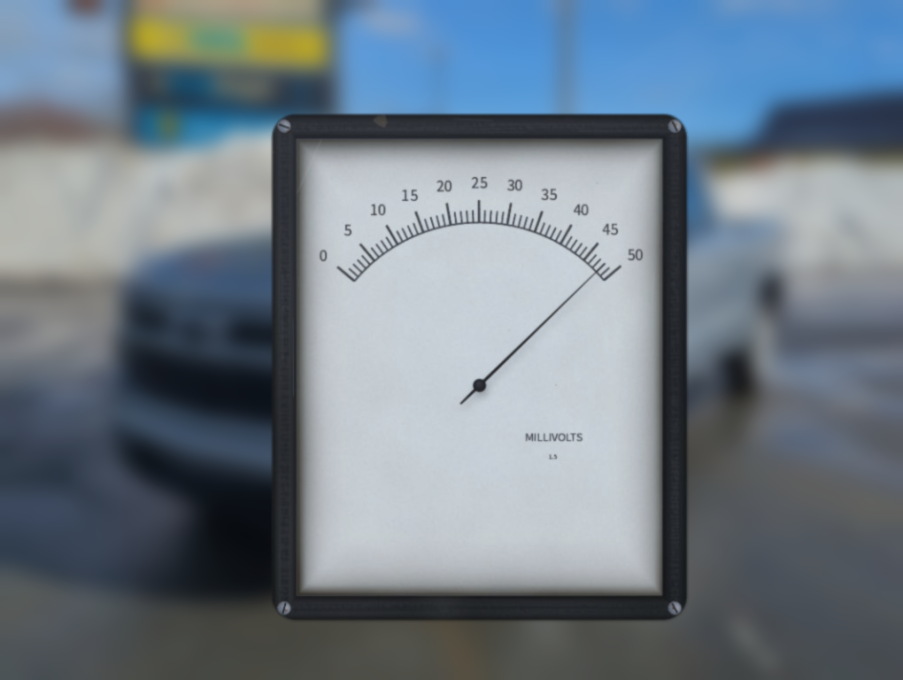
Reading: 48mV
